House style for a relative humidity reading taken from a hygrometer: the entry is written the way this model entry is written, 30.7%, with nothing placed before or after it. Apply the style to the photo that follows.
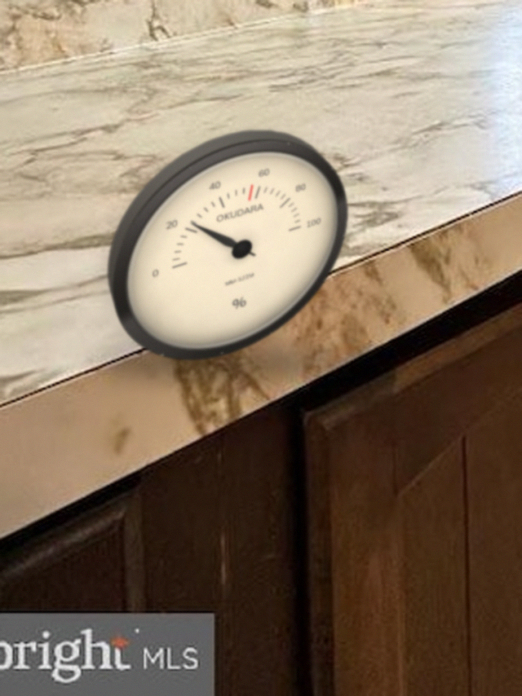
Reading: 24%
